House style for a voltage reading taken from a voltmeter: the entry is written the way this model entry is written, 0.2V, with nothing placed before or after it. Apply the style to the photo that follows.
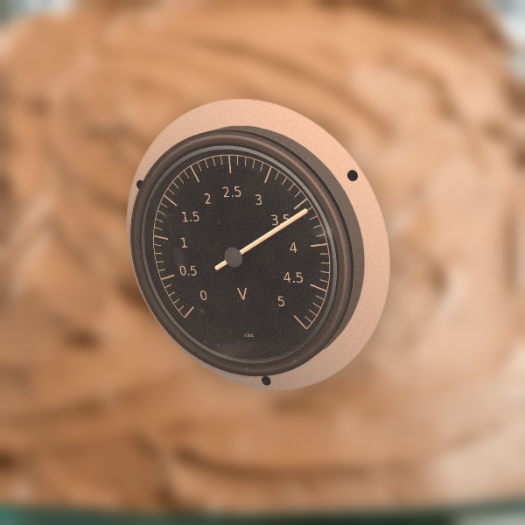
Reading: 3.6V
